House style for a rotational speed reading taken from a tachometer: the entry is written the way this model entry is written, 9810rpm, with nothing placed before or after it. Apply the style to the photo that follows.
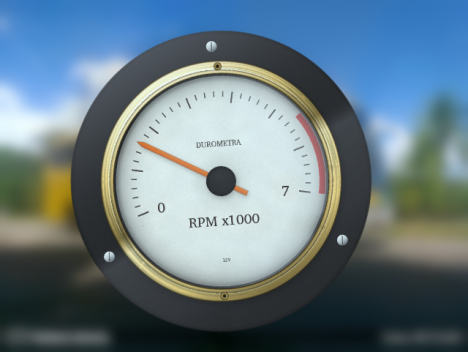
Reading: 1600rpm
